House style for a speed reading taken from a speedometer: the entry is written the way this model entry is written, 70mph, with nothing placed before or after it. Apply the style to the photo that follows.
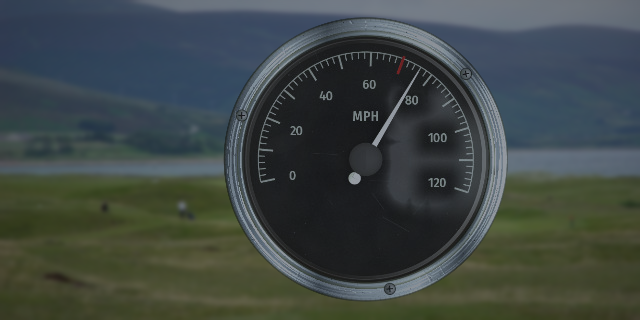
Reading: 76mph
